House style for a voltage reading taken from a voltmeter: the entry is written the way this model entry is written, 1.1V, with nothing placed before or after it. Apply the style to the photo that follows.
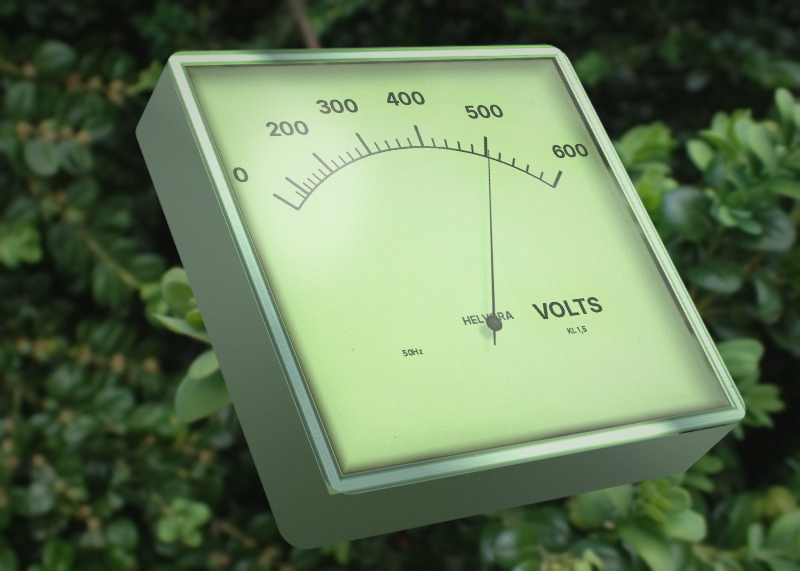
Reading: 500V
